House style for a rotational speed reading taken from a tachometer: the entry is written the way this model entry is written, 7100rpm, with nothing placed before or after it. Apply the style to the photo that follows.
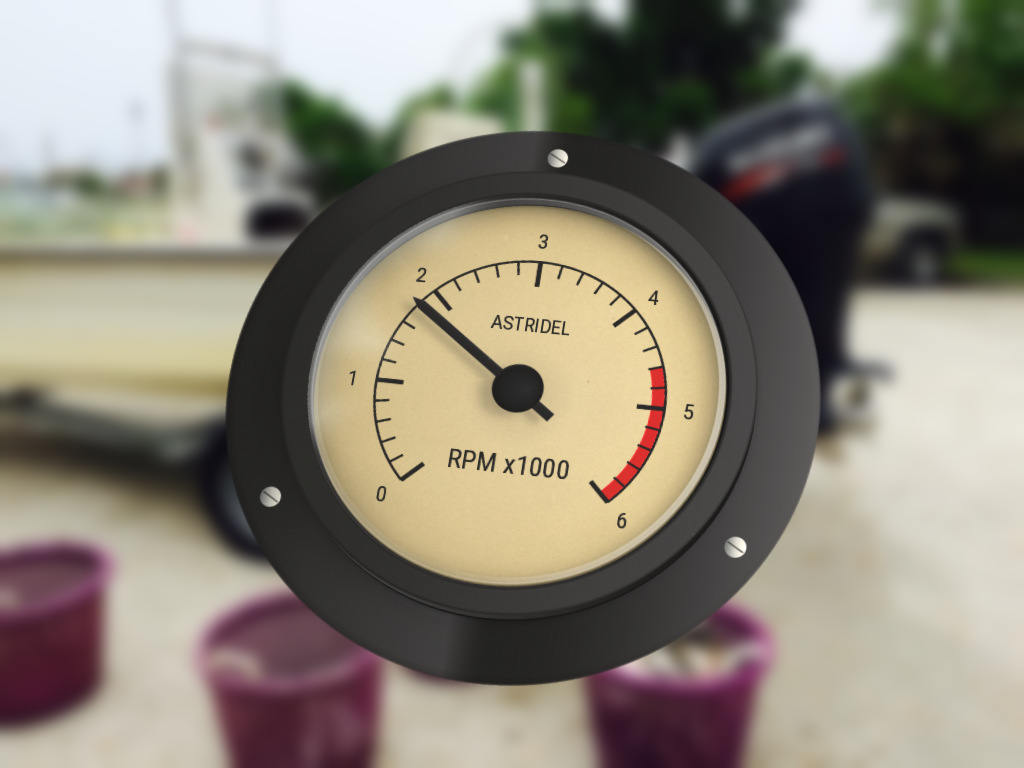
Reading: 1800rpm
